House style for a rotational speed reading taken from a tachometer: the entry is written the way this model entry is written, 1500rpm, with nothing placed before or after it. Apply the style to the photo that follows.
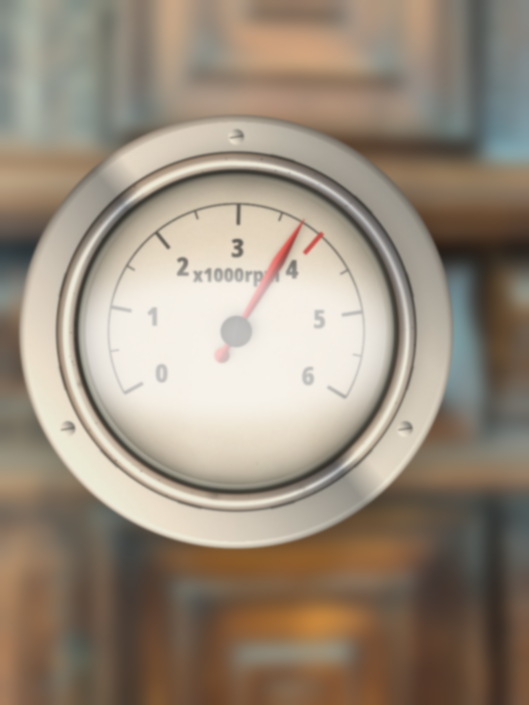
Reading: 3750rpm
